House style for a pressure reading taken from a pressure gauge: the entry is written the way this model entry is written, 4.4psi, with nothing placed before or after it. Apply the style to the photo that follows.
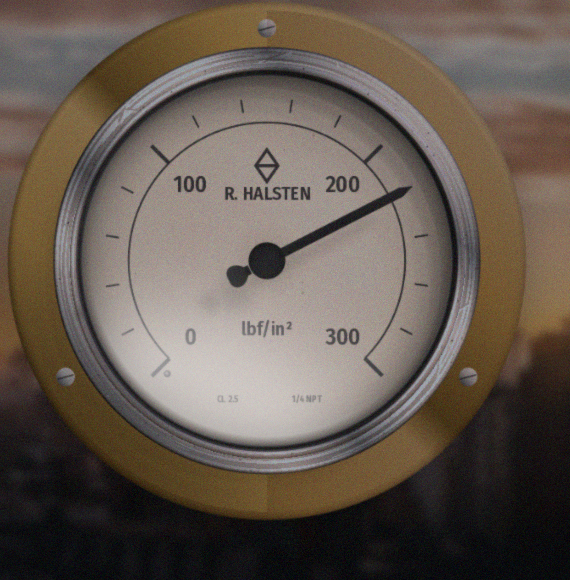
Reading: 220psi
